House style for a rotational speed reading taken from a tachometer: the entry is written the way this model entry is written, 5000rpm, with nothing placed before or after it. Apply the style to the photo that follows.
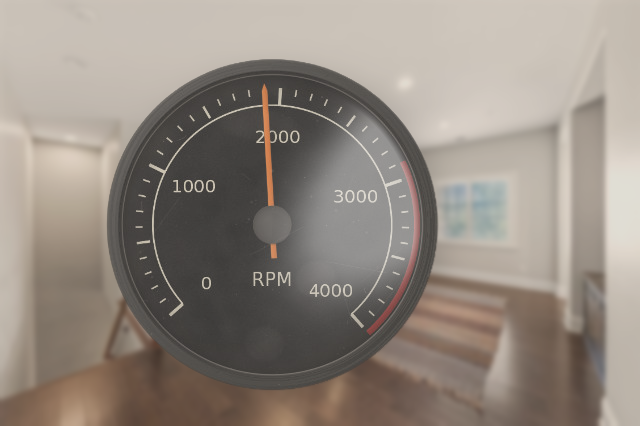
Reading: 1900rpm
